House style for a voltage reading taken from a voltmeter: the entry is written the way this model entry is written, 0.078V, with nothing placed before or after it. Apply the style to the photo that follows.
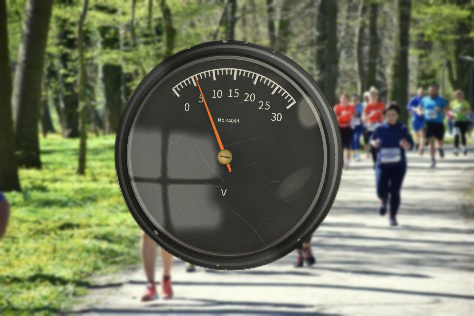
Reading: 6V
